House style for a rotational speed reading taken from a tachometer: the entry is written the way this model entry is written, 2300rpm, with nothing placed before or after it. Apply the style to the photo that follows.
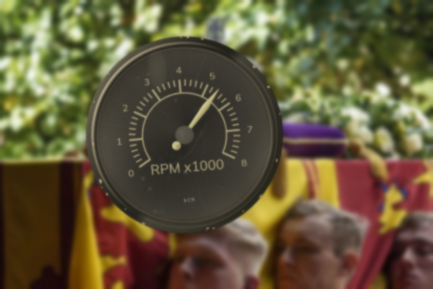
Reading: 5400rpm
